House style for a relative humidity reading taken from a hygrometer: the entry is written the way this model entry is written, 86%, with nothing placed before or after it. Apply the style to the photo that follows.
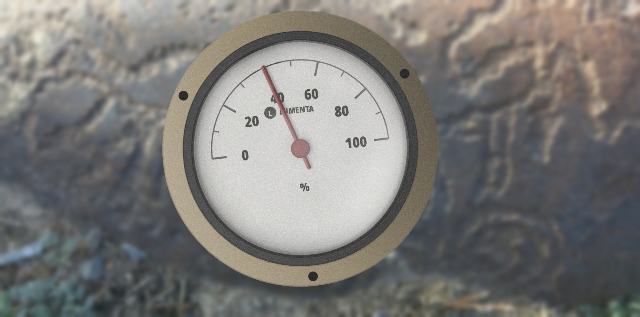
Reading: 40%
